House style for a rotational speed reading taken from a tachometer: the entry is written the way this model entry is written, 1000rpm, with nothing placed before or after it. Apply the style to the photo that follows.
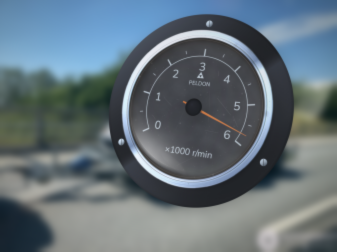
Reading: 5750rpm
